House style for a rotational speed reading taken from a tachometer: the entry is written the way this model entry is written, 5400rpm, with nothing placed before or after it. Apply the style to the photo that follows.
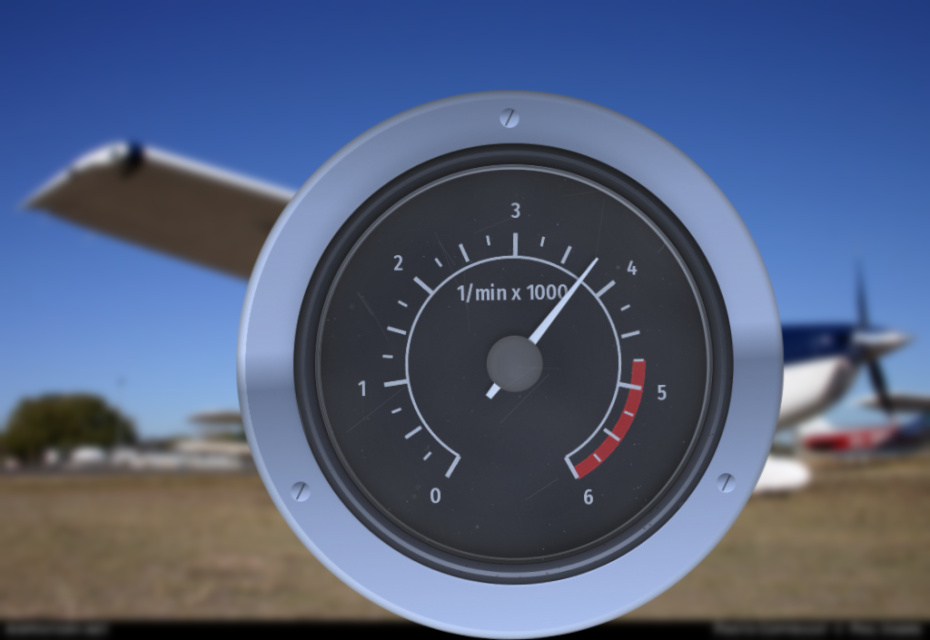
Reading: 3750rpm
